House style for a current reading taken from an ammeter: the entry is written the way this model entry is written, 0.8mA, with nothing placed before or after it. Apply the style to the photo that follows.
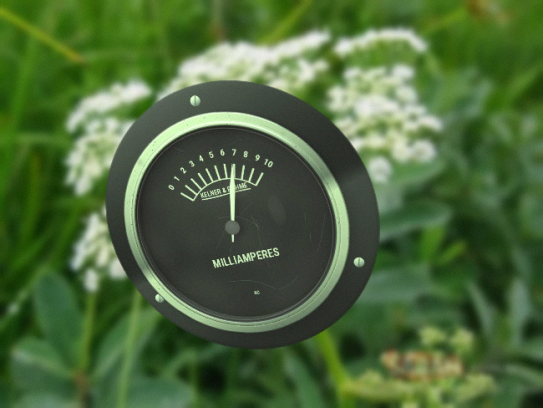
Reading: 7mA
